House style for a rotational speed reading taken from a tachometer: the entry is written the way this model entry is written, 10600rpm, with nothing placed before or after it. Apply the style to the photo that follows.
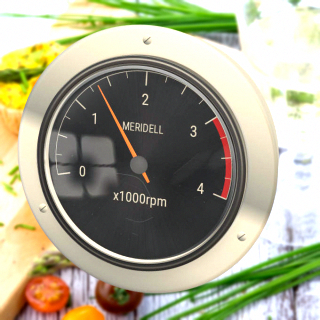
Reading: 1375rpm
